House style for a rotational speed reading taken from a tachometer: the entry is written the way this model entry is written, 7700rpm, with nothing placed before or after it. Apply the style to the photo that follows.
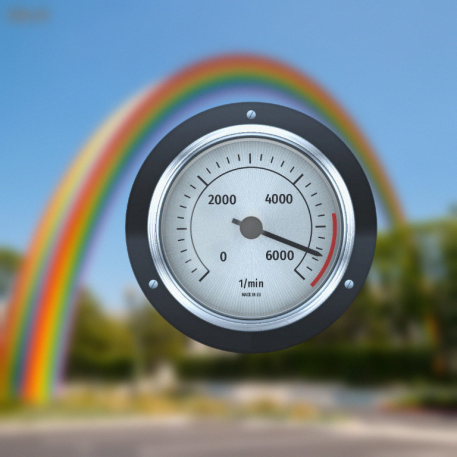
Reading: 5500rpm
